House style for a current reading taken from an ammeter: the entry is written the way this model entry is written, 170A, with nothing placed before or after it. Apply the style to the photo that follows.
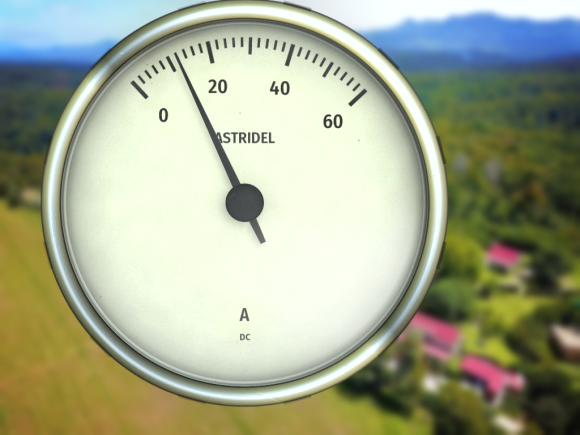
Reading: 12A
